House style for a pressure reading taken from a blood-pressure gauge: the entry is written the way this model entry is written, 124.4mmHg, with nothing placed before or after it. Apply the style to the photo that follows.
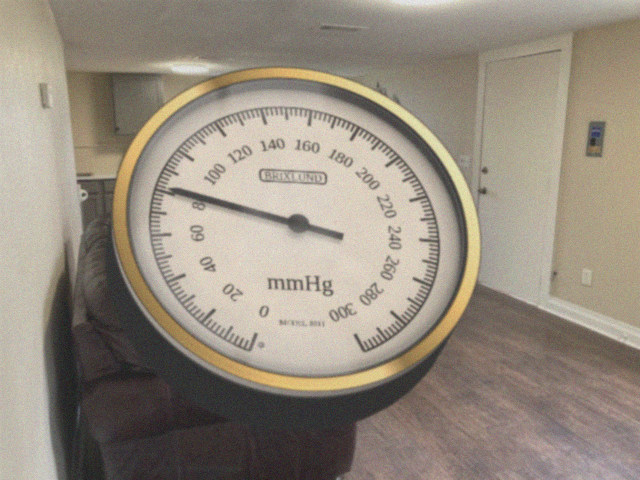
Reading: 80mmHg
